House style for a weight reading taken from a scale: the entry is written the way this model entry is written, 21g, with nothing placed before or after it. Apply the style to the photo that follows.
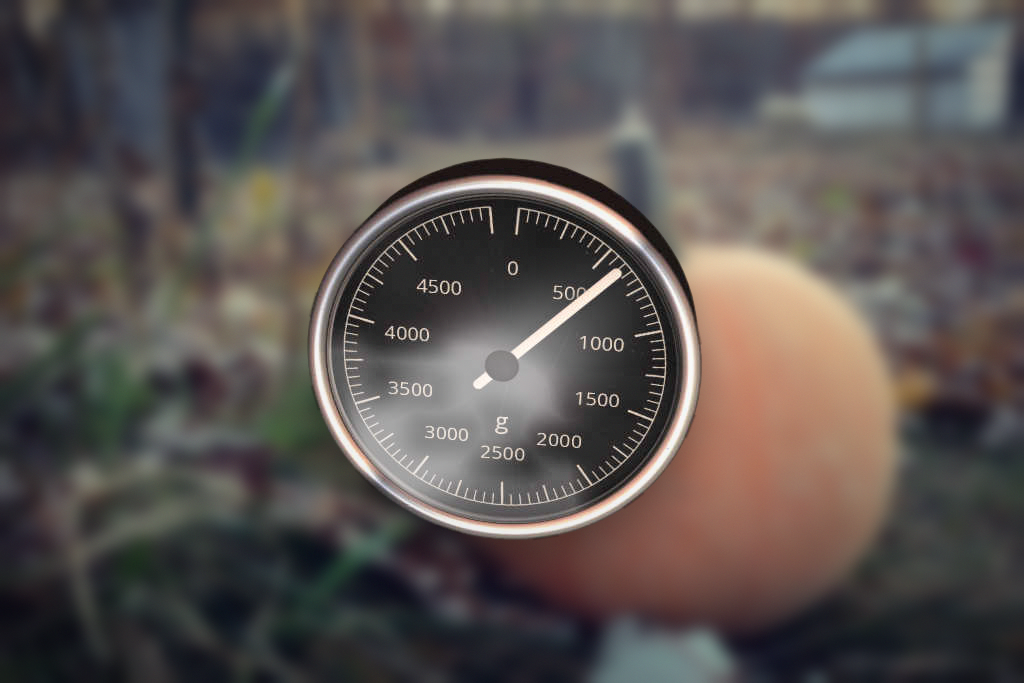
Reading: 600g
